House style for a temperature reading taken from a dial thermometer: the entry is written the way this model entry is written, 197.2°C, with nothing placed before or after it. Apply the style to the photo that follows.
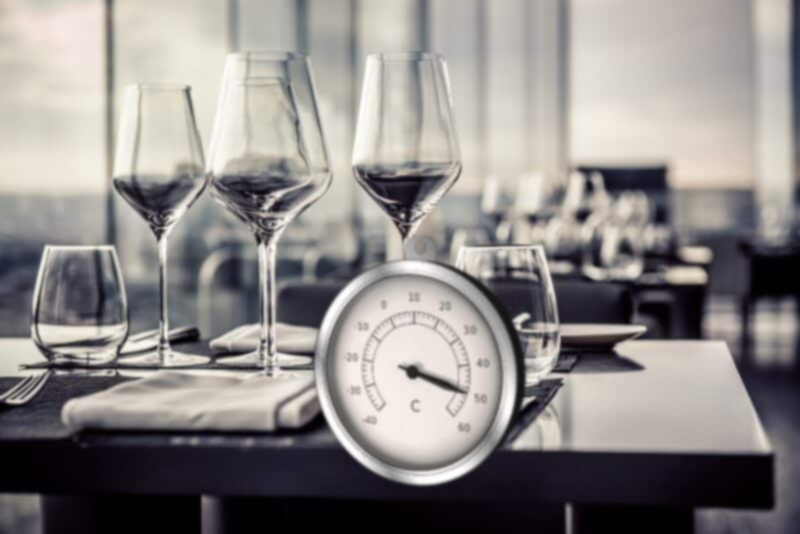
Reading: 50°C
